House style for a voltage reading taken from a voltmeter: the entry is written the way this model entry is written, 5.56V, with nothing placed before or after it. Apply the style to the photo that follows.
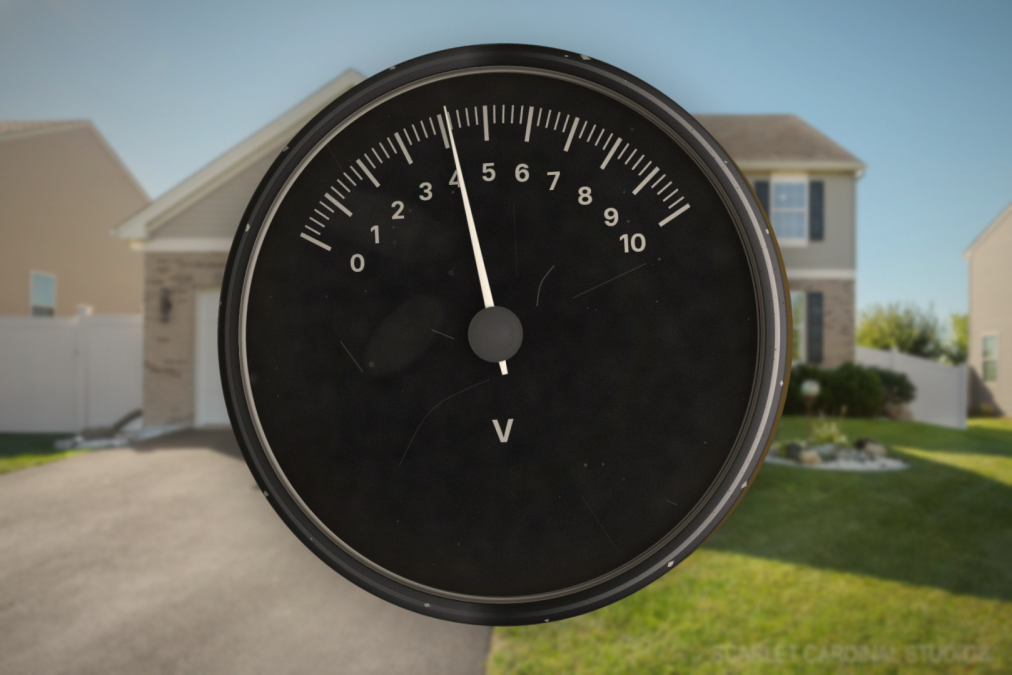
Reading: 4.2V
